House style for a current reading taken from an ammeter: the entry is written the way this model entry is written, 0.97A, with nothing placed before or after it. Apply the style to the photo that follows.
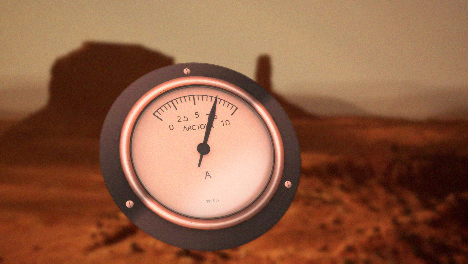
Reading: 7.5A
